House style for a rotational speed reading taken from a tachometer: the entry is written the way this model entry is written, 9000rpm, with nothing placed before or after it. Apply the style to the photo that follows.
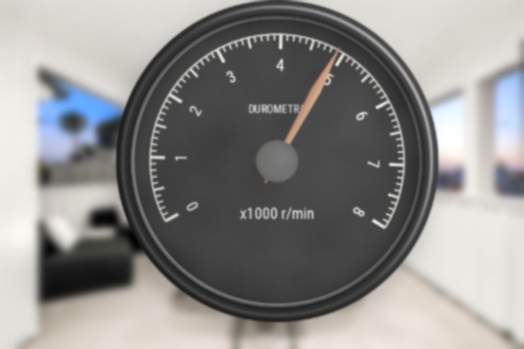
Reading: 4900rpm
